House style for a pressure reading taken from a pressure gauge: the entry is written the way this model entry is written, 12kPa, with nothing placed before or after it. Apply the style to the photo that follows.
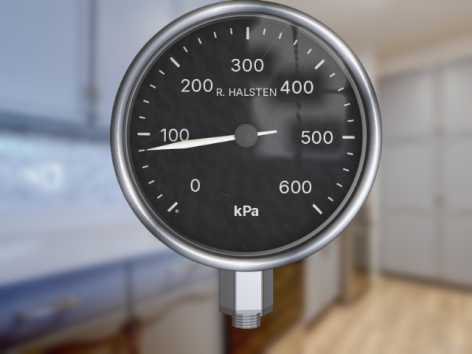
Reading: 80kPa
